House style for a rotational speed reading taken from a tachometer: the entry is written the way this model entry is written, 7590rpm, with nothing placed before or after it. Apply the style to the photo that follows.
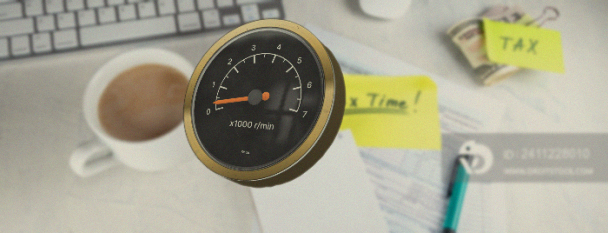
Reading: 250rpm
